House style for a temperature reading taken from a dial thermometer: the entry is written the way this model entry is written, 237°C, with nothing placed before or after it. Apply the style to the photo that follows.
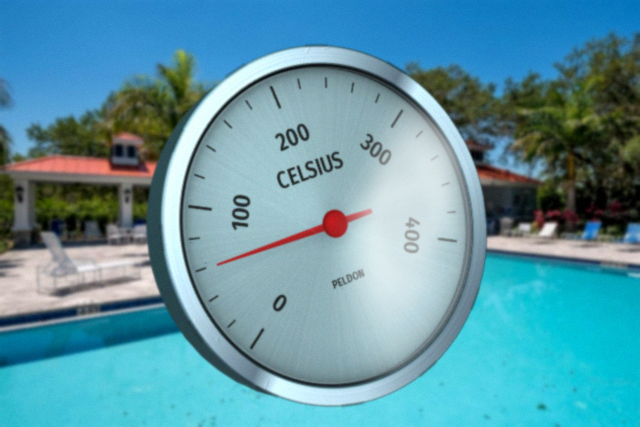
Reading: 60°C
